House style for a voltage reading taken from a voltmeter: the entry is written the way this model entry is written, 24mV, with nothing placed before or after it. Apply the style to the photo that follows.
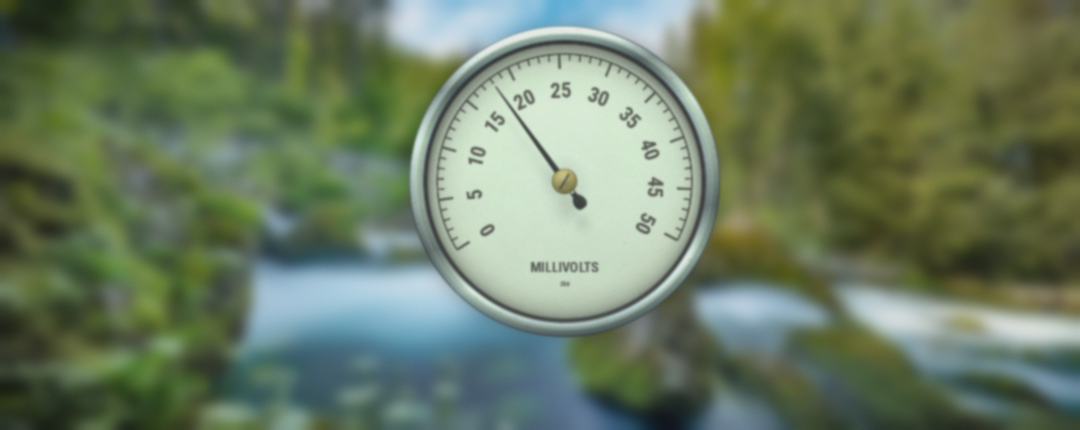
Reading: 18mV
